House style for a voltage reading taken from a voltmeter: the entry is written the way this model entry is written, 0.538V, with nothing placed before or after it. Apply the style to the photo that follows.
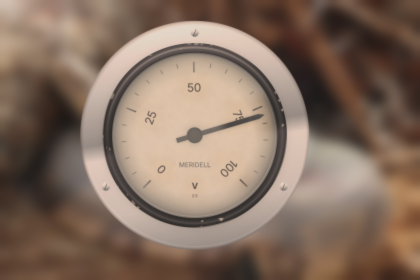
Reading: 77.5V
